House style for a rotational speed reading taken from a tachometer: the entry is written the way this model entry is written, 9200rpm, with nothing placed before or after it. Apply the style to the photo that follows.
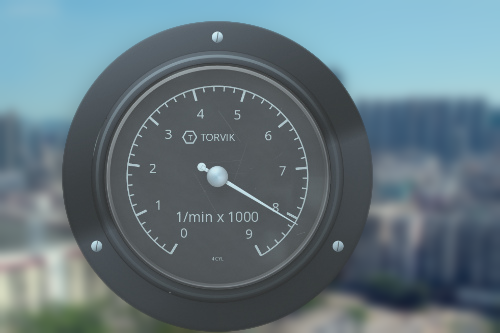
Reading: 8100rpm
